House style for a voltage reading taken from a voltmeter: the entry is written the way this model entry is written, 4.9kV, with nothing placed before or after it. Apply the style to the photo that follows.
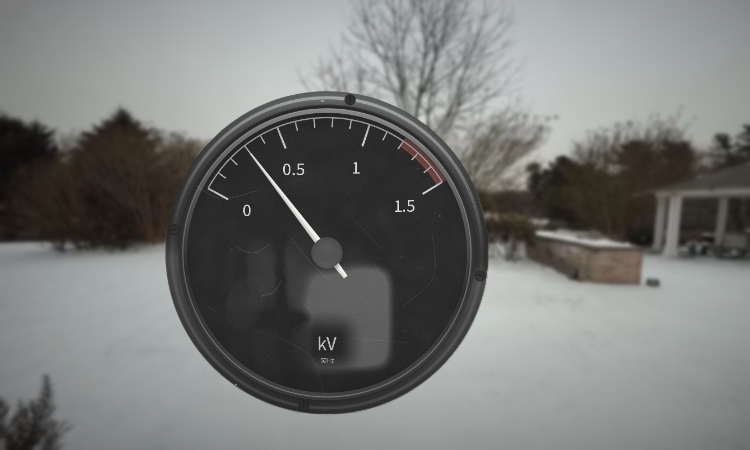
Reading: 0.3kV
